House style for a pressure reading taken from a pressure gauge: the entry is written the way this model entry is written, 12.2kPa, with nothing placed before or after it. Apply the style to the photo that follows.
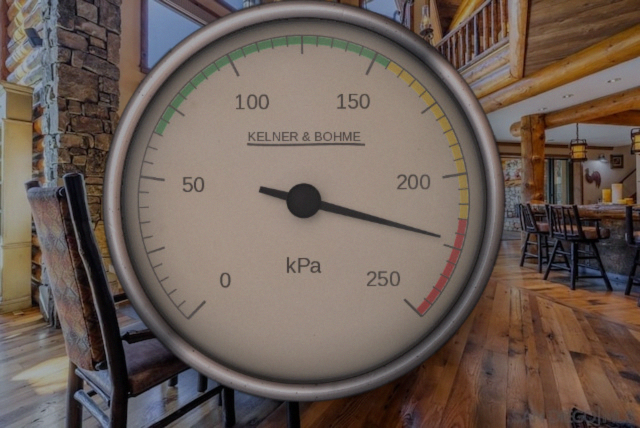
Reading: 222.5kPa
